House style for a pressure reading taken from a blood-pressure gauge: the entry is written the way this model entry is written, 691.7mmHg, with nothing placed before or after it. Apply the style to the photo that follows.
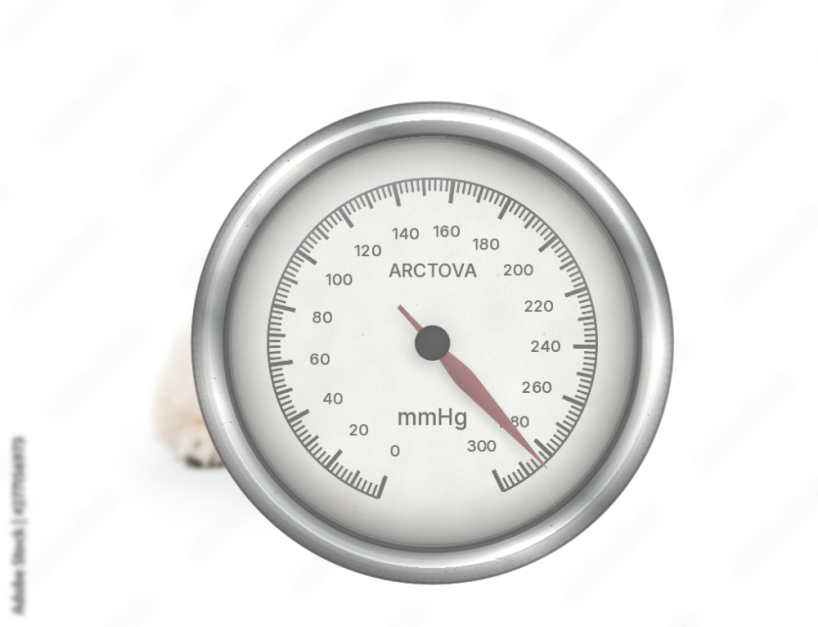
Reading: 284mmHg
